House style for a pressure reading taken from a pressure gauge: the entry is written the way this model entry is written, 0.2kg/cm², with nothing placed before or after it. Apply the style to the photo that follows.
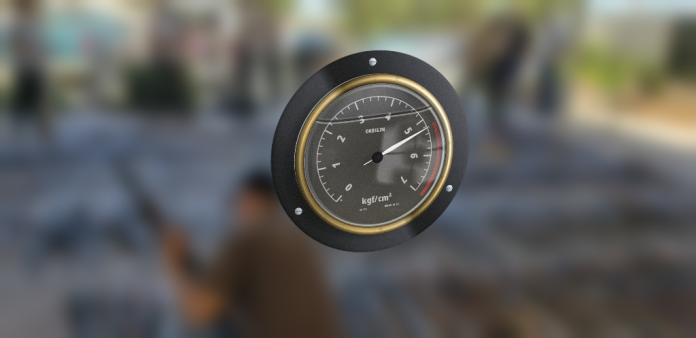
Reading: 5.2kg/cm²
